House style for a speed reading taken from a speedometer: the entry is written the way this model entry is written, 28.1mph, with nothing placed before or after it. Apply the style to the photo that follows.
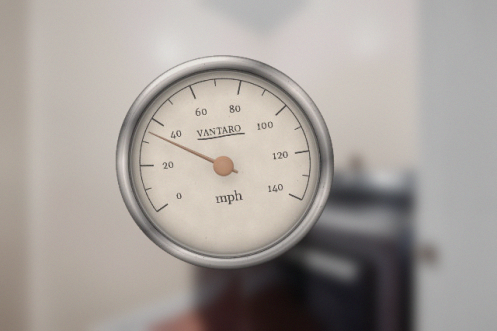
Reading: 35mph
